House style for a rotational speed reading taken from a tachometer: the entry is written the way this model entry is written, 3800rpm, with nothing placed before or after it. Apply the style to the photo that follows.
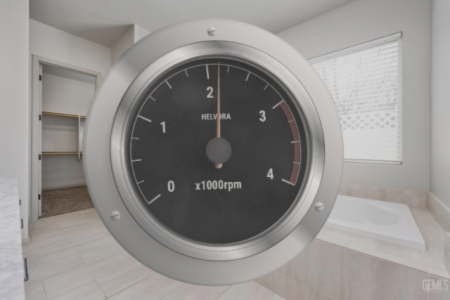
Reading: 2125rpm
